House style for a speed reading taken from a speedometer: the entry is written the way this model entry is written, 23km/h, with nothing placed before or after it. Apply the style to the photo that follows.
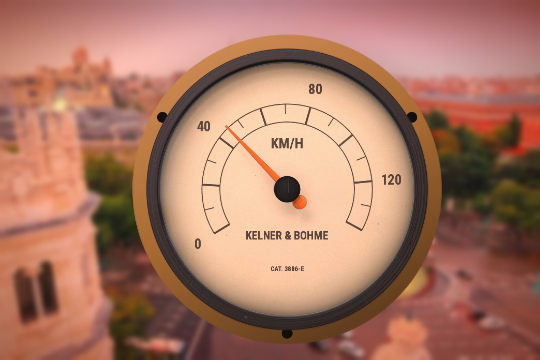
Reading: 45km/h
